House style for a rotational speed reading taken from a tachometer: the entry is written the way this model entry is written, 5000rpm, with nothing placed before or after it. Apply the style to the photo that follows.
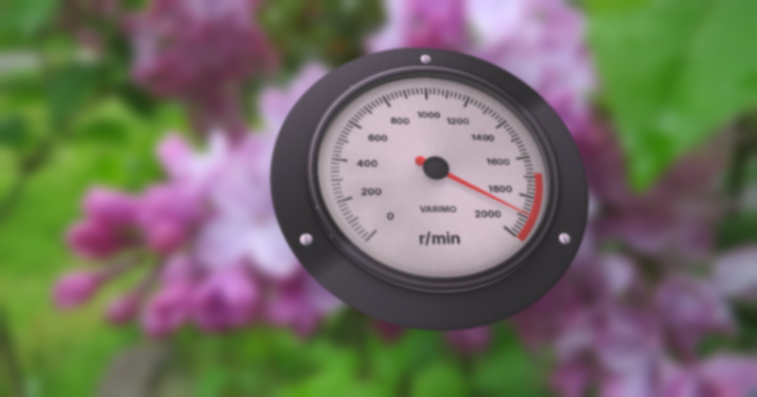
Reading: 1900rpm
